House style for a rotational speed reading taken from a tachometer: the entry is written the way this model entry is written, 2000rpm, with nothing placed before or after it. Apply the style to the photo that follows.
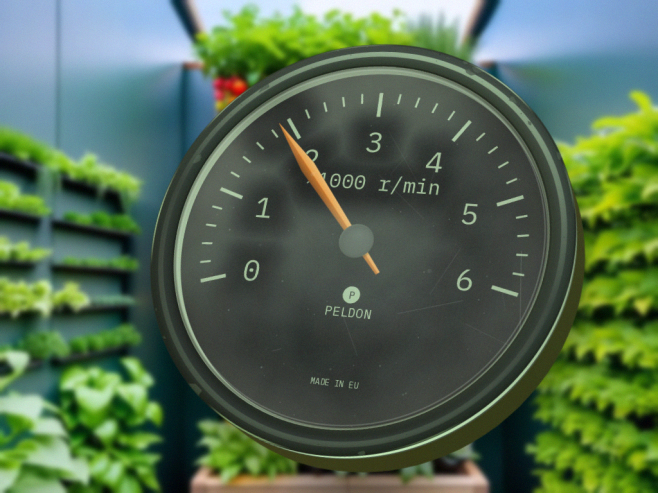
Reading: 1900rpm
